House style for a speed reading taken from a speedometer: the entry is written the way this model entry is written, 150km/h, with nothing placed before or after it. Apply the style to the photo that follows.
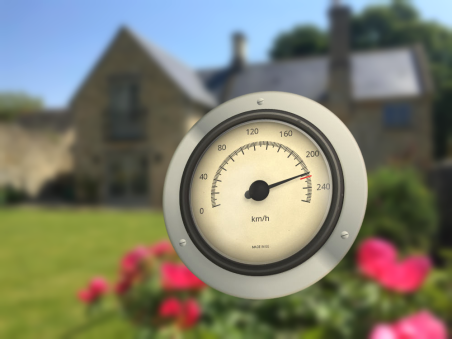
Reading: 220km/h
